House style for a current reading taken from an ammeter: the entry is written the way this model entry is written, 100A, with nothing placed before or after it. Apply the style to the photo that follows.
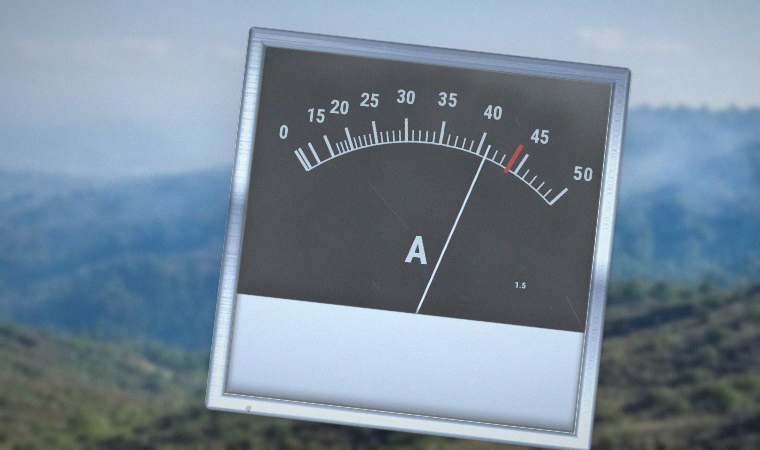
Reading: 41A
